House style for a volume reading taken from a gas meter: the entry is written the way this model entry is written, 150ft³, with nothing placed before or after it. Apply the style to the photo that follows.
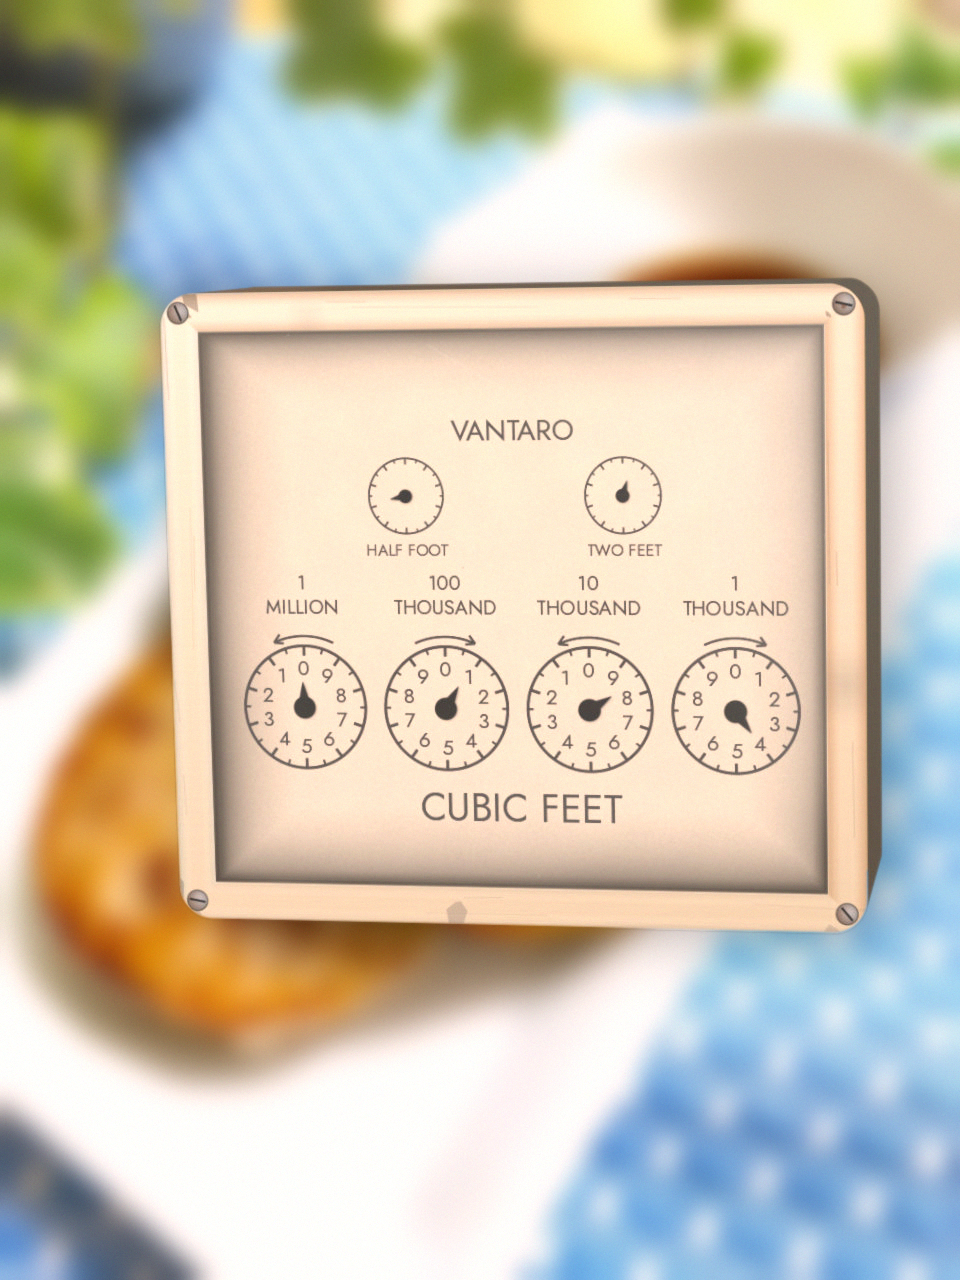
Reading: 8400ft³
